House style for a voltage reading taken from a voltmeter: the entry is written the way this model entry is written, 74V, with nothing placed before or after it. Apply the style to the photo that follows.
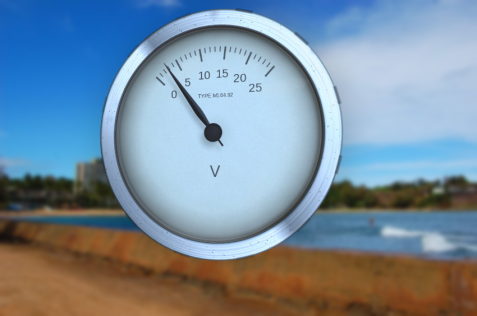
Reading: 3V
